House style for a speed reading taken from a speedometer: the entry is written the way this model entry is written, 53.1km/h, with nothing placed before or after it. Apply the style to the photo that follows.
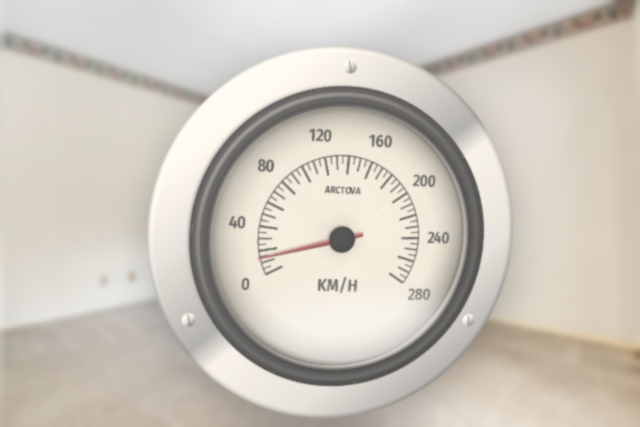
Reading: 15km/h
